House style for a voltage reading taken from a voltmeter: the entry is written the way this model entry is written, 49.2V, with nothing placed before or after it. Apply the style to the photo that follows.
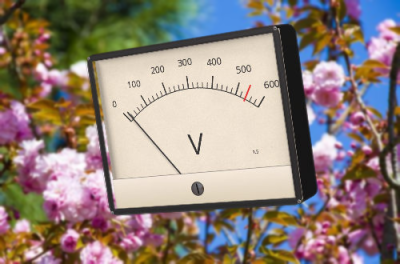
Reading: 20V
